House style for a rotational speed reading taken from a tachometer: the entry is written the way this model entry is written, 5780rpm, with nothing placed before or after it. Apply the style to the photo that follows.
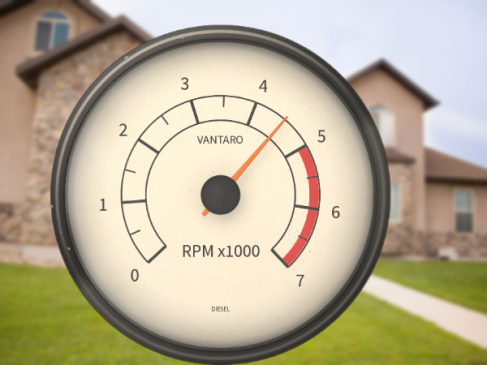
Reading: 4500rpm
